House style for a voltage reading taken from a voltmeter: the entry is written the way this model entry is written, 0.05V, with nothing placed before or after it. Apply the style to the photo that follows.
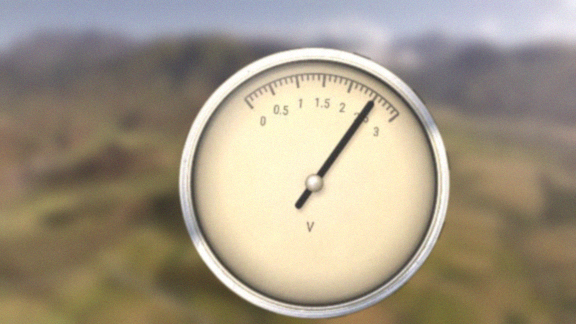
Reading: 2.5V
